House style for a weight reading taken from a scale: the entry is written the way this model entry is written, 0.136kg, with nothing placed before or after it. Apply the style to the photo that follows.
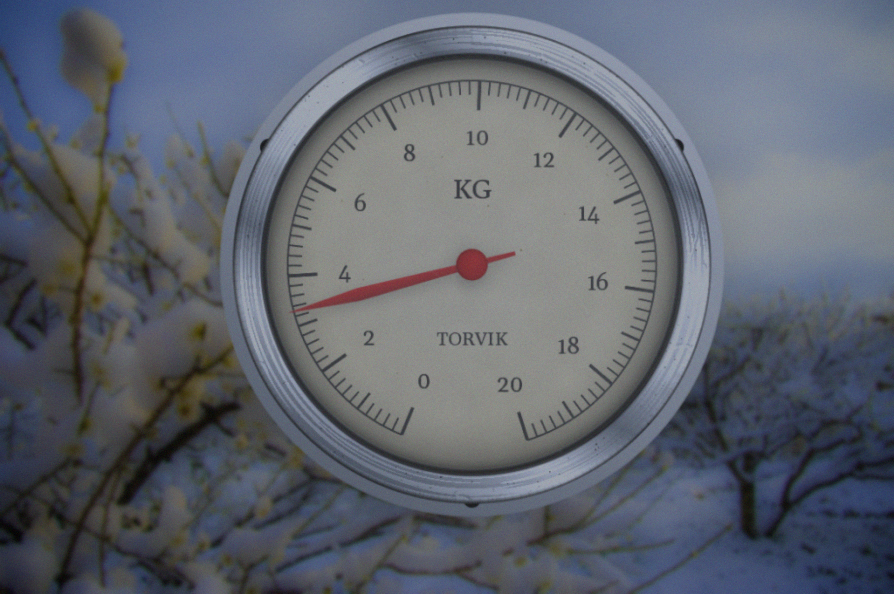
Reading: 3.3kg
